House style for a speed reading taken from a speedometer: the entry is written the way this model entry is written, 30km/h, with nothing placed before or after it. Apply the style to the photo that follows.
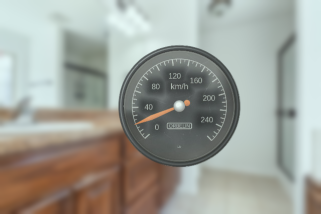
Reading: 20km/h
